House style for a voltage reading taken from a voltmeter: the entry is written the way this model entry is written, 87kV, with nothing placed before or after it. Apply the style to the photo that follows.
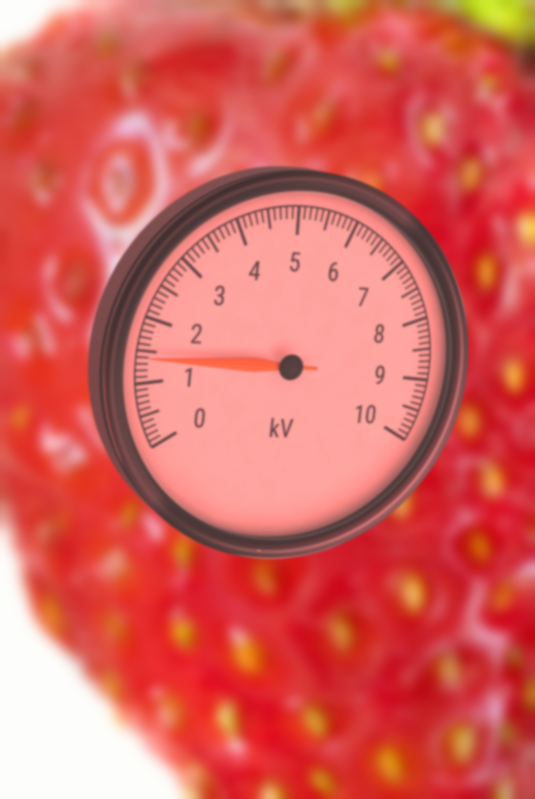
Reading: 1.4kV
